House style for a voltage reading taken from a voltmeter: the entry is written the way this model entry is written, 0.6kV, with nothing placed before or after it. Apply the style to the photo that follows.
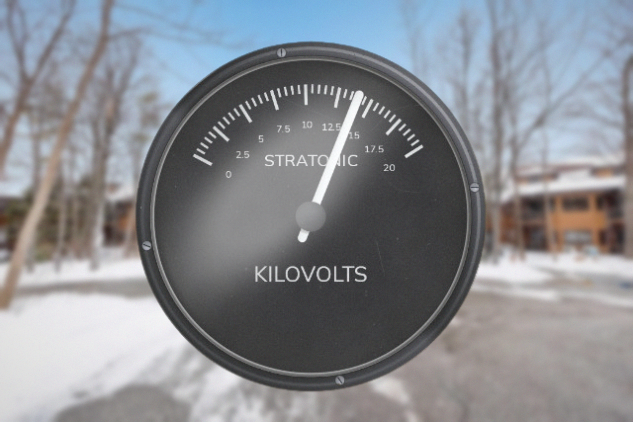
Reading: 14kV
